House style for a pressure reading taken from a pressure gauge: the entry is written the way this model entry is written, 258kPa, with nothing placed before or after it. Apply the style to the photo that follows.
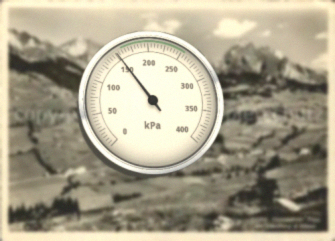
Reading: 150kPa
